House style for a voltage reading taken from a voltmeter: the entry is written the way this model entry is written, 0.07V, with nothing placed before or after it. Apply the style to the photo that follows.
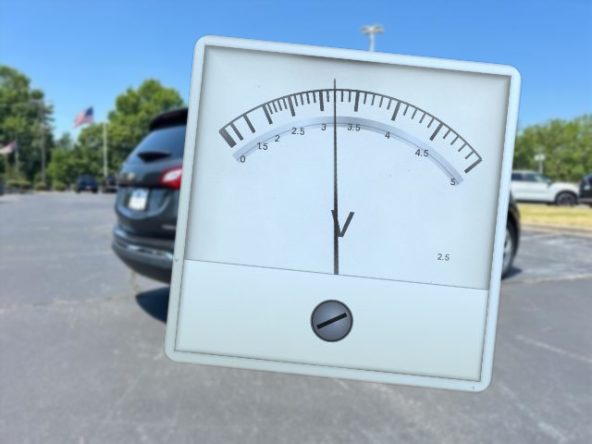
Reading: 3.2V
